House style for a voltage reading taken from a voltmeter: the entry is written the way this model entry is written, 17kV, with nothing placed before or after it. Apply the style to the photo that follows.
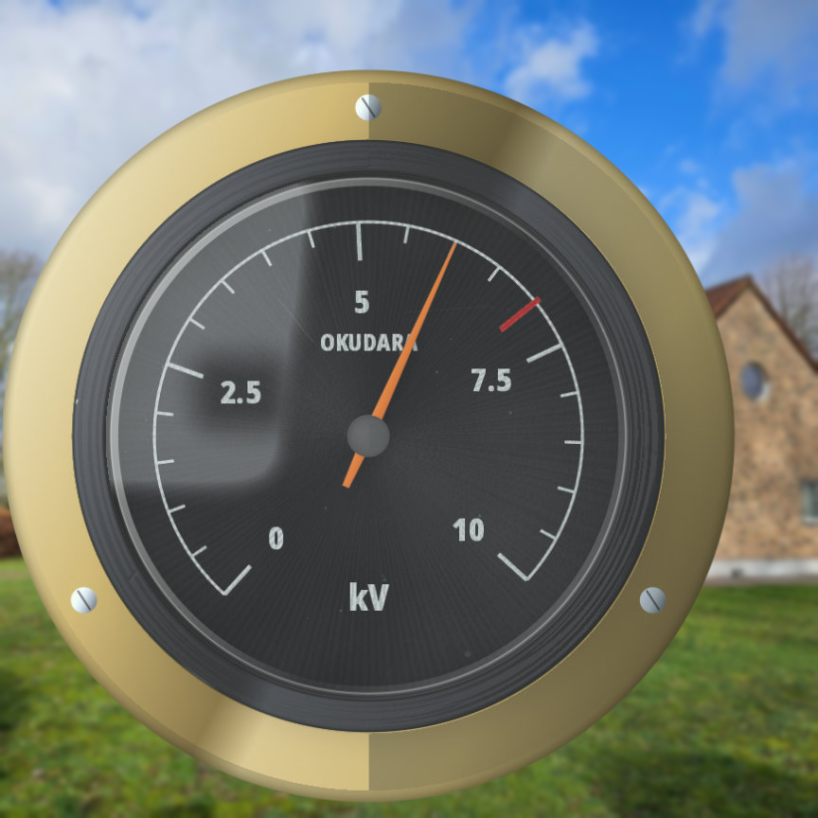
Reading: 6kV
